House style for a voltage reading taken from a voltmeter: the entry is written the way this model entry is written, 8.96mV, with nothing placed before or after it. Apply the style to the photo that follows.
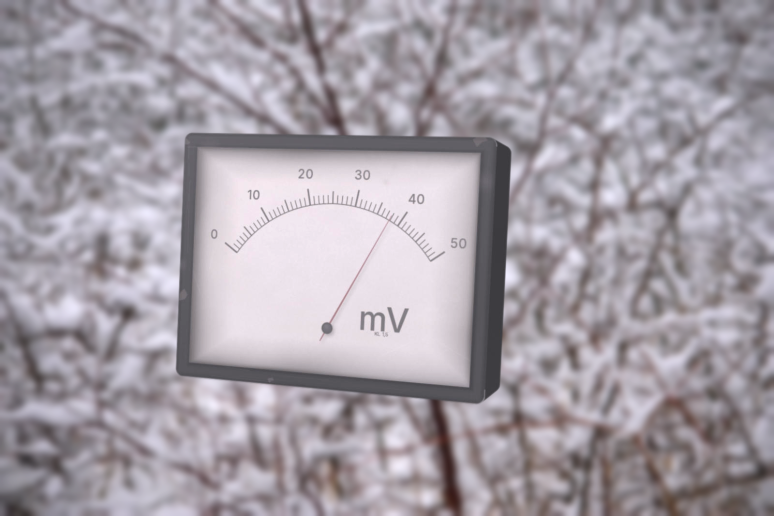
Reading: 38mV
